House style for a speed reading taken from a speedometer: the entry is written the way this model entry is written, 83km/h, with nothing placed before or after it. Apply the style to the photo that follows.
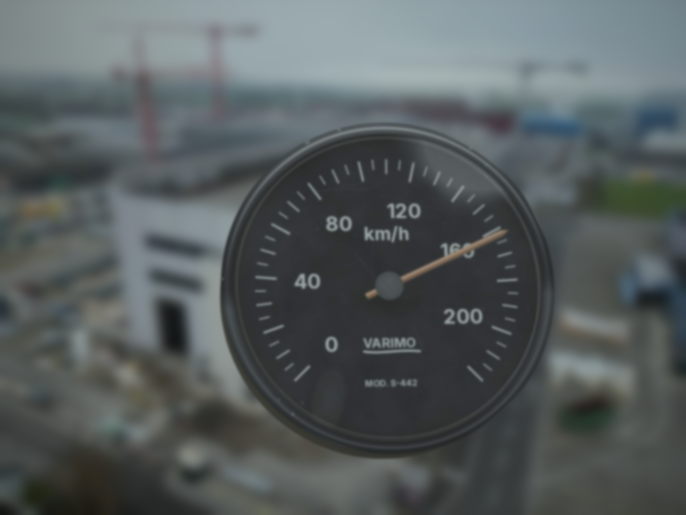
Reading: 162.5km/h
